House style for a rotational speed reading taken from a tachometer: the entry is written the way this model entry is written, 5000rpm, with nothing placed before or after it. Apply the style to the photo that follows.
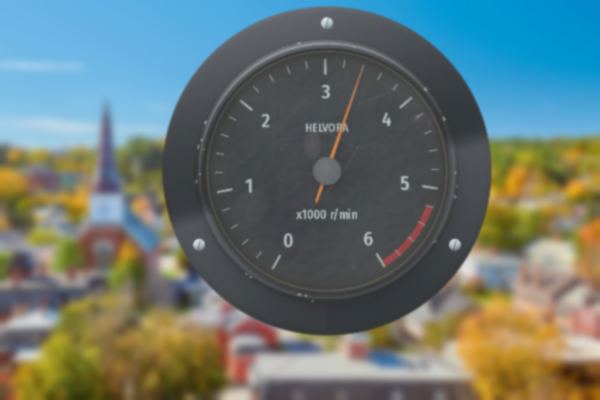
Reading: 3400rpm
